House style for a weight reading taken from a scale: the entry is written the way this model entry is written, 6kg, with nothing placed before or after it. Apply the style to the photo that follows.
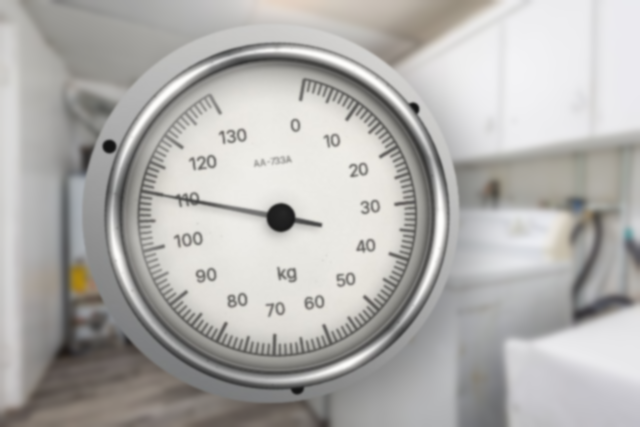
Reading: 110kg
